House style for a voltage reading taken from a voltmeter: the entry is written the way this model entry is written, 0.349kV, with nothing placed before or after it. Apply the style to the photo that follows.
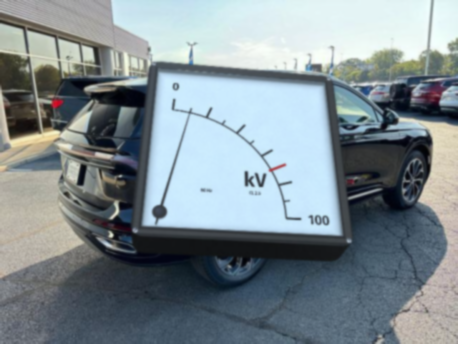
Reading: 10kV
